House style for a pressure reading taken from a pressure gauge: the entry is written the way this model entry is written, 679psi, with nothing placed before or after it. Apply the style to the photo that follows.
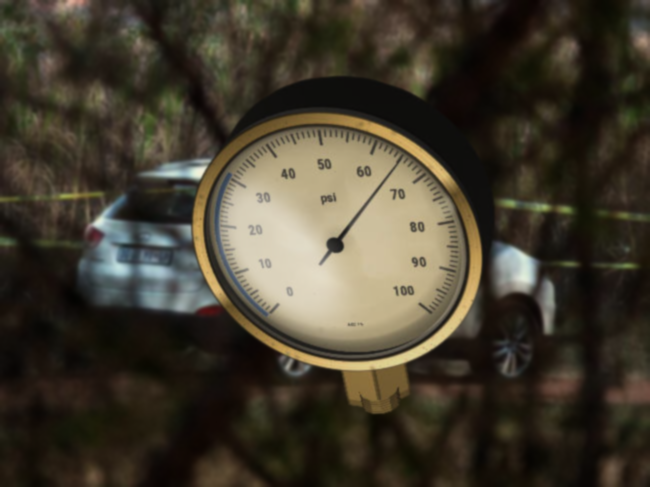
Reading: 65psi
